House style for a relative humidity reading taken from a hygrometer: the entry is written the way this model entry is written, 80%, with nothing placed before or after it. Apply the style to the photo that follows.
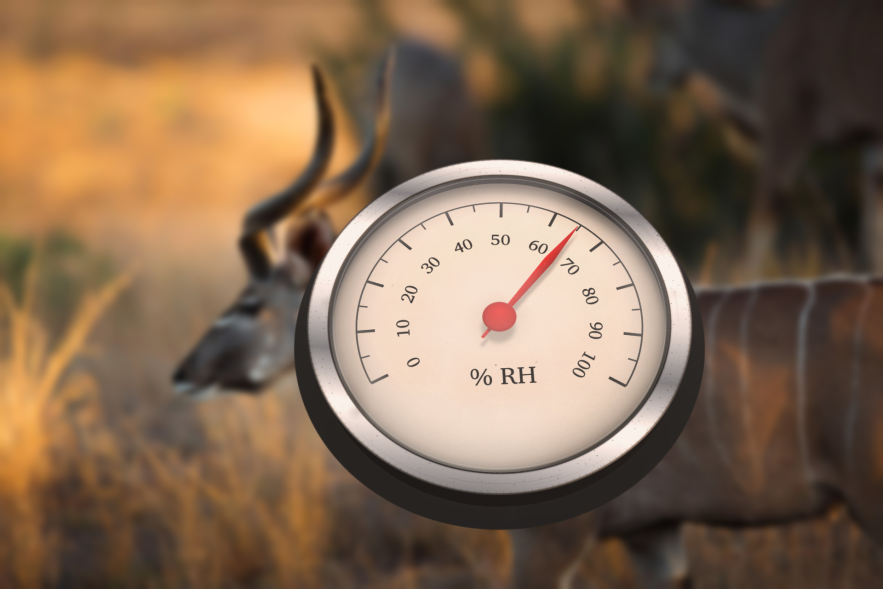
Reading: 65%
